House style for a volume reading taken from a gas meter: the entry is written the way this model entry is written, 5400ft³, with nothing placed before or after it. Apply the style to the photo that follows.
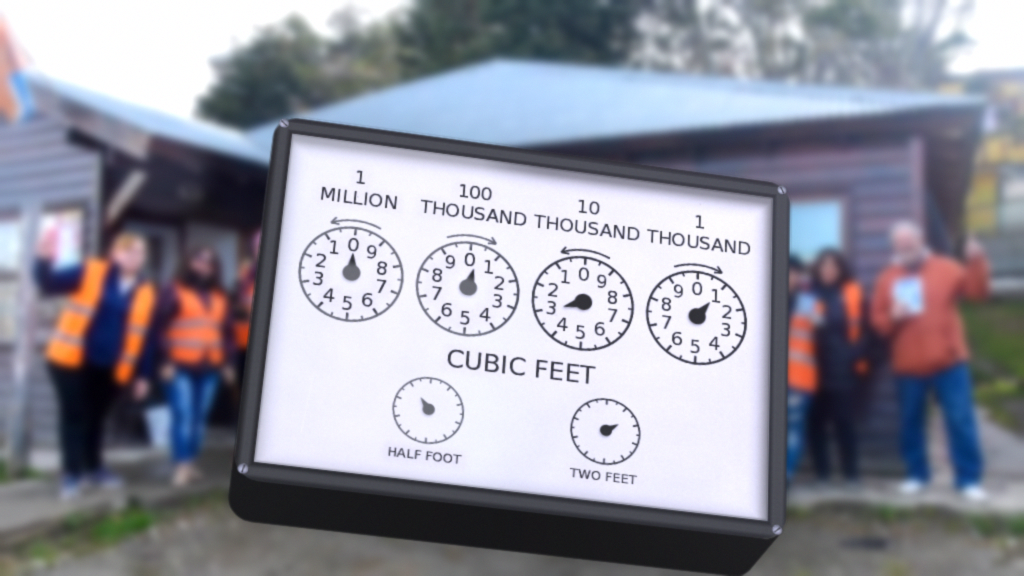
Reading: 3100ft³
